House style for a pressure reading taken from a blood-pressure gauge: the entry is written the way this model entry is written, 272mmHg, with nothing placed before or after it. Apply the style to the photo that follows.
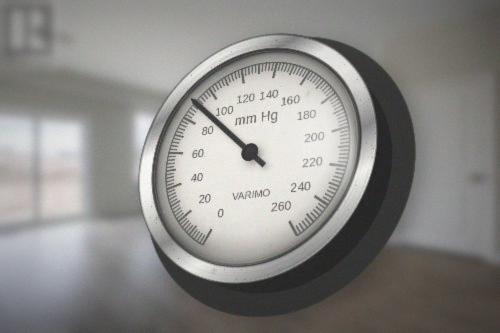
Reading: 90mmHg
